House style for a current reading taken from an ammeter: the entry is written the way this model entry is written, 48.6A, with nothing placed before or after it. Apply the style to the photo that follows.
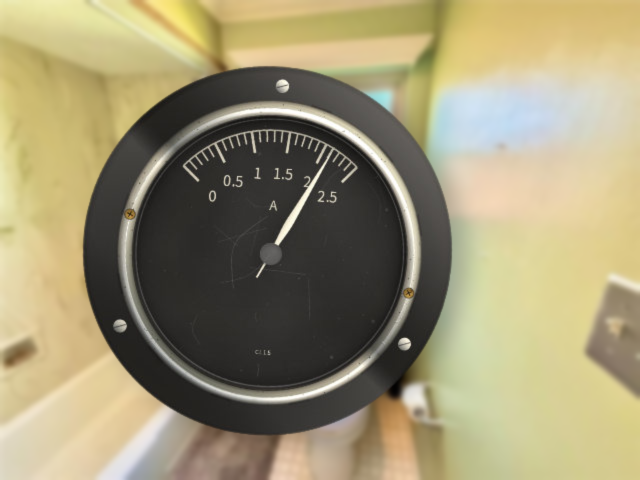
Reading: 2.1A
